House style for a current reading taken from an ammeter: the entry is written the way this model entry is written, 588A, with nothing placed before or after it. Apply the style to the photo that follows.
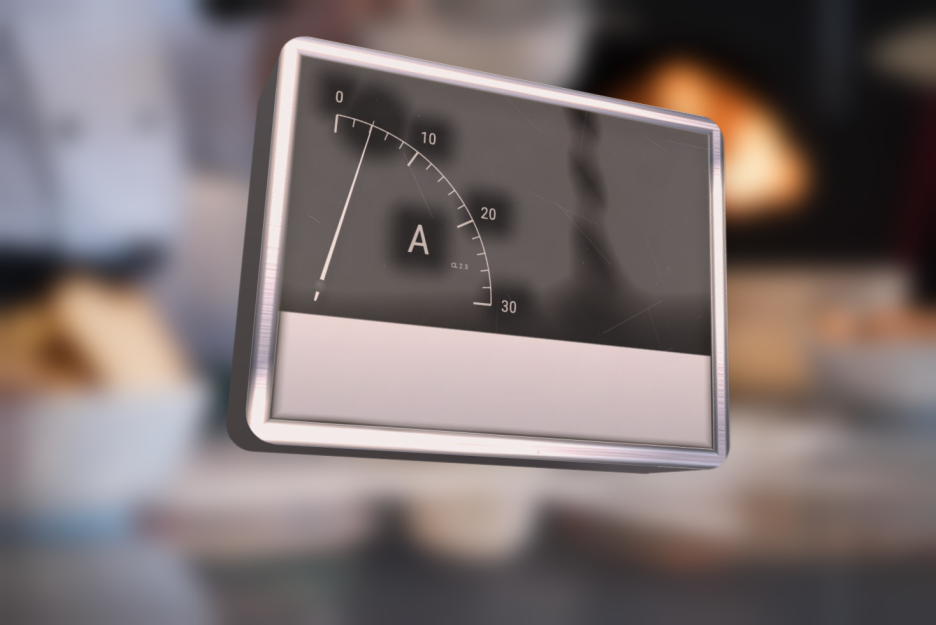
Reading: 4A
